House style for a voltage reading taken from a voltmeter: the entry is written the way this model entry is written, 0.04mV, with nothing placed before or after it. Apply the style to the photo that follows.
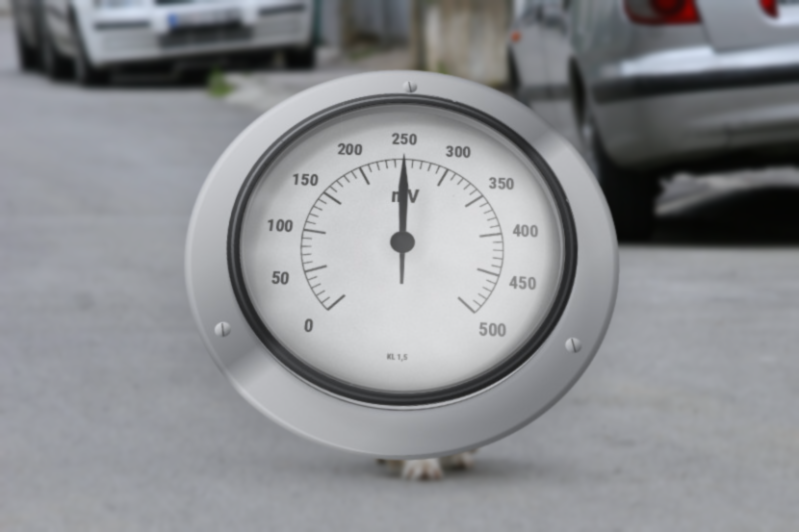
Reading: 250mV
